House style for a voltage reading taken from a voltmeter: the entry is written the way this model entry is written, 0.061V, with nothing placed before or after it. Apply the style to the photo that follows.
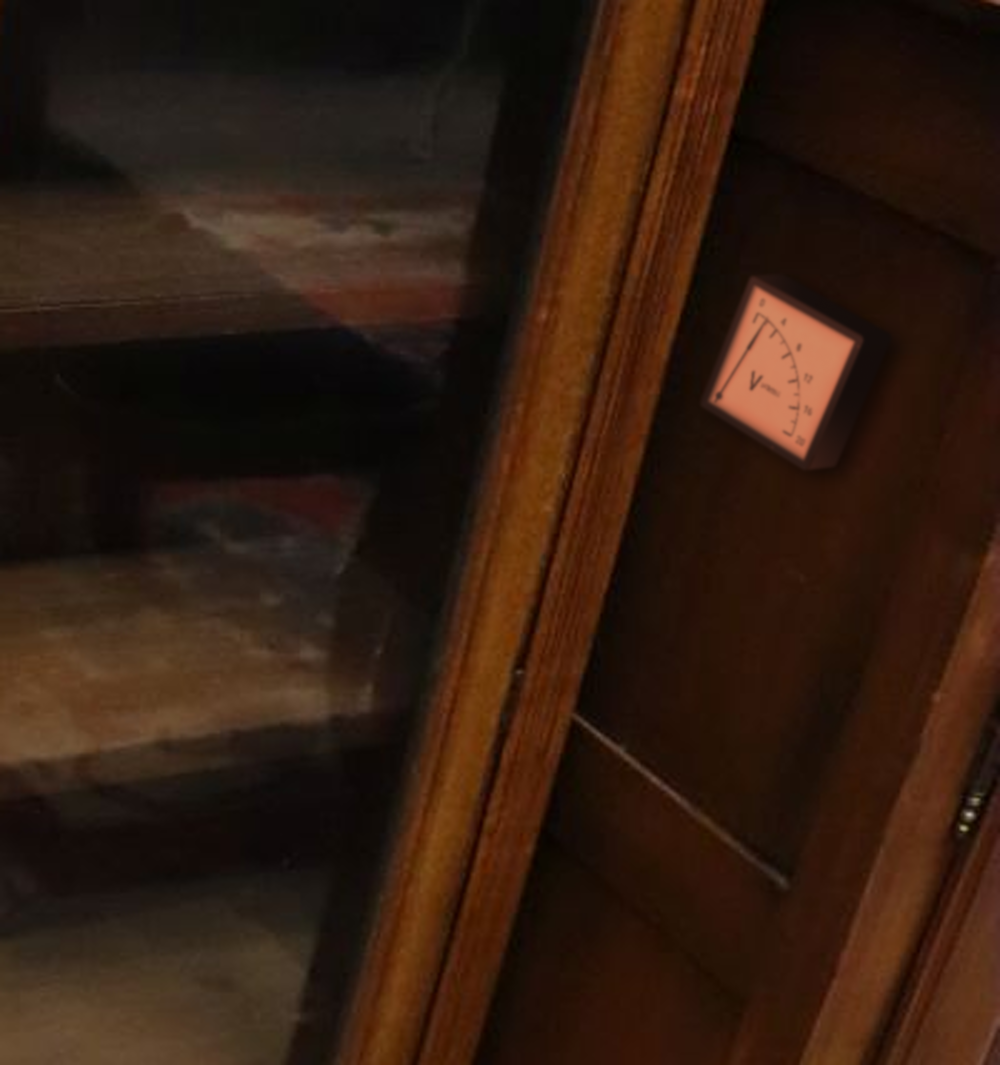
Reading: 2V
